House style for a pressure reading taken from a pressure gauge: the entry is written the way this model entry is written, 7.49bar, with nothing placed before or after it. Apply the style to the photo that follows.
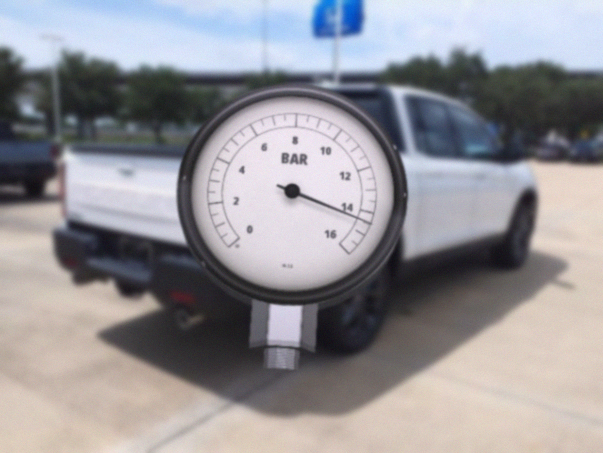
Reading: 14.5bar
